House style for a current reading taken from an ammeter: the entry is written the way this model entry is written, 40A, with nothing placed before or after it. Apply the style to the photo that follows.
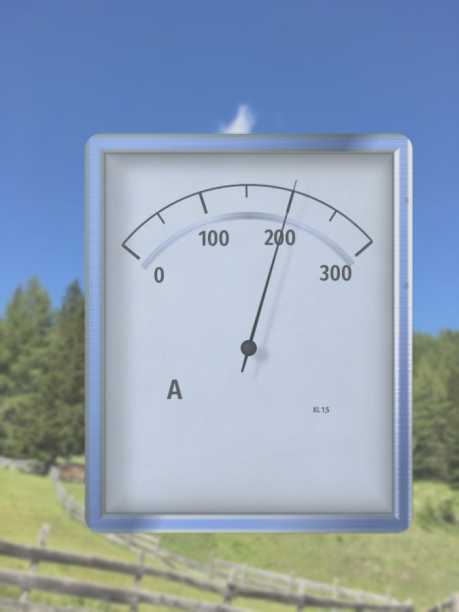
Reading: 200A
